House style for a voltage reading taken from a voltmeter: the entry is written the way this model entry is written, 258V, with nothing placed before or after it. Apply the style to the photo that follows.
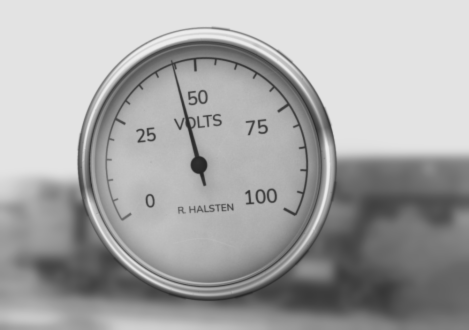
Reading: 45V
